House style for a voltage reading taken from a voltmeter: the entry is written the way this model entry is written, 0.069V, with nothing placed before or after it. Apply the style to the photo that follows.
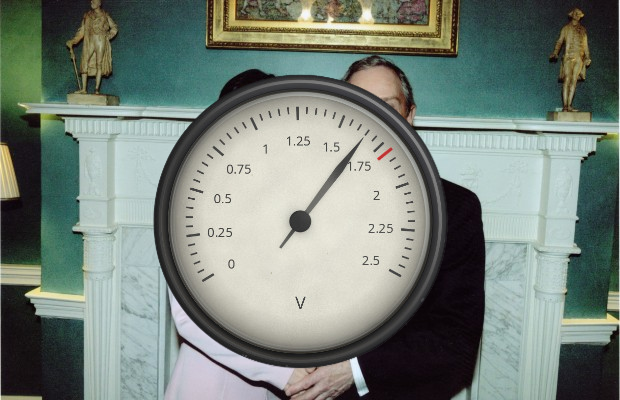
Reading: 1.65V
